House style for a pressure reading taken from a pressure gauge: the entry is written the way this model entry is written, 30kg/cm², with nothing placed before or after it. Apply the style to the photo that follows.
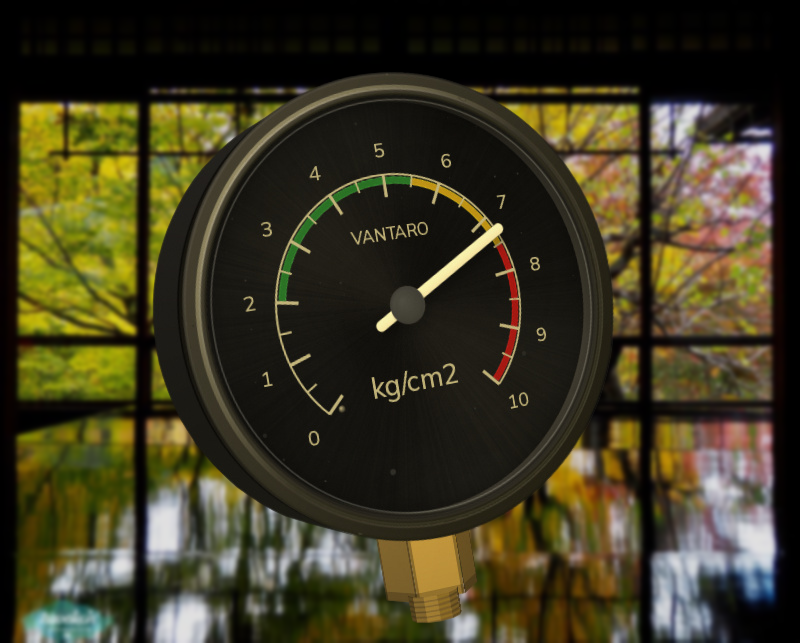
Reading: 7.25kg/cm²
